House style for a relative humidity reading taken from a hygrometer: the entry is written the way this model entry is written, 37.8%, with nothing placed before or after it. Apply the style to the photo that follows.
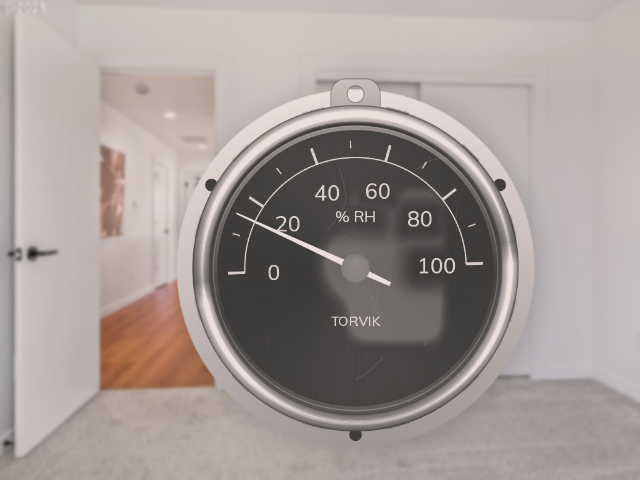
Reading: 15%
